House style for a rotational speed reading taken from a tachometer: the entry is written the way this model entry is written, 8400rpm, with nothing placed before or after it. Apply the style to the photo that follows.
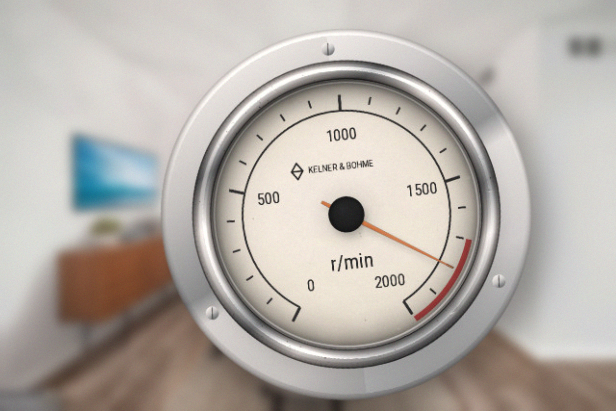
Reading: 1800rpm
